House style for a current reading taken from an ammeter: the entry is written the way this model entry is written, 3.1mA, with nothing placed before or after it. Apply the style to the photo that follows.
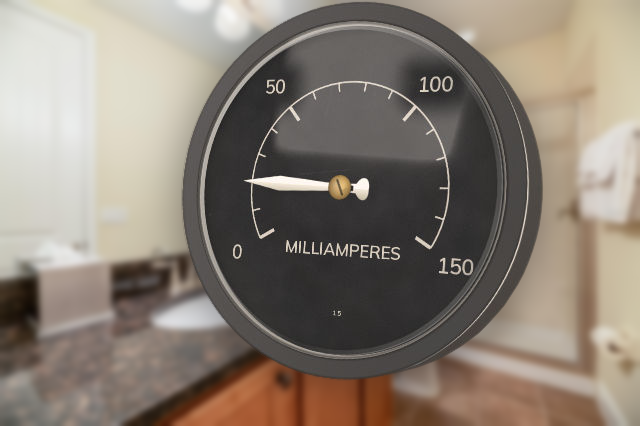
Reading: 20mA
